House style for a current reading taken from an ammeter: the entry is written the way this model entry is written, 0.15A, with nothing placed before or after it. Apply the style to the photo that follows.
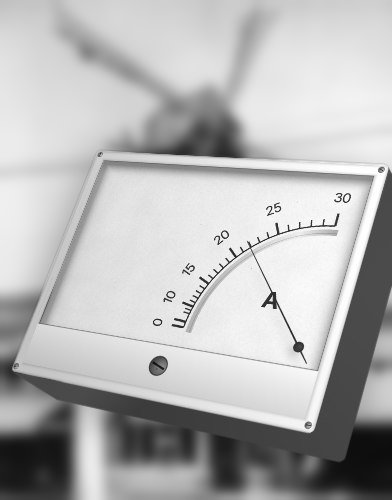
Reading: 22A
